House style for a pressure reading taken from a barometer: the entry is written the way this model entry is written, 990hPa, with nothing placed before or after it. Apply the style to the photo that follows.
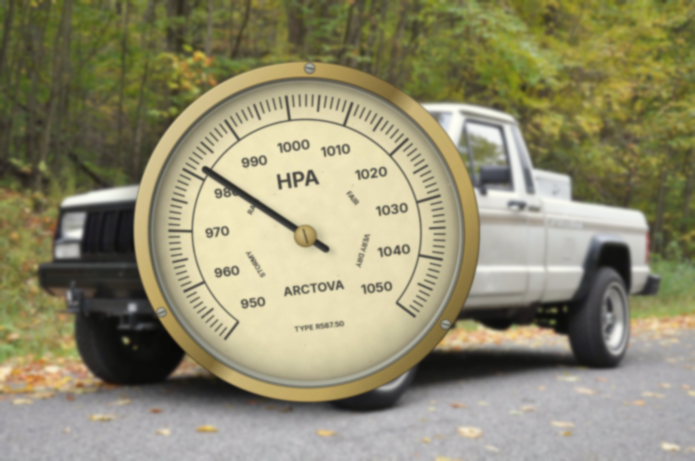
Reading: 982hPa
